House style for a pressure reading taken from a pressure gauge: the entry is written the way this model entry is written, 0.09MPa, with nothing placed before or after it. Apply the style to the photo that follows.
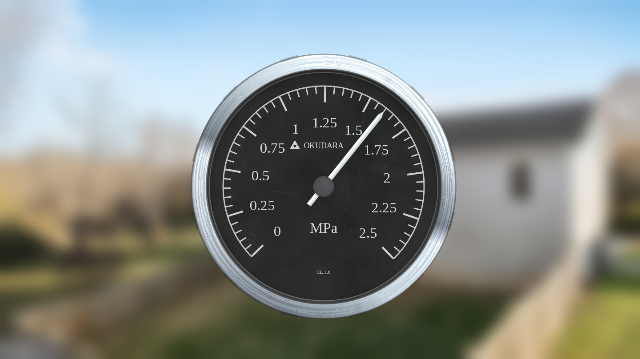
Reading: 1.6MPa
